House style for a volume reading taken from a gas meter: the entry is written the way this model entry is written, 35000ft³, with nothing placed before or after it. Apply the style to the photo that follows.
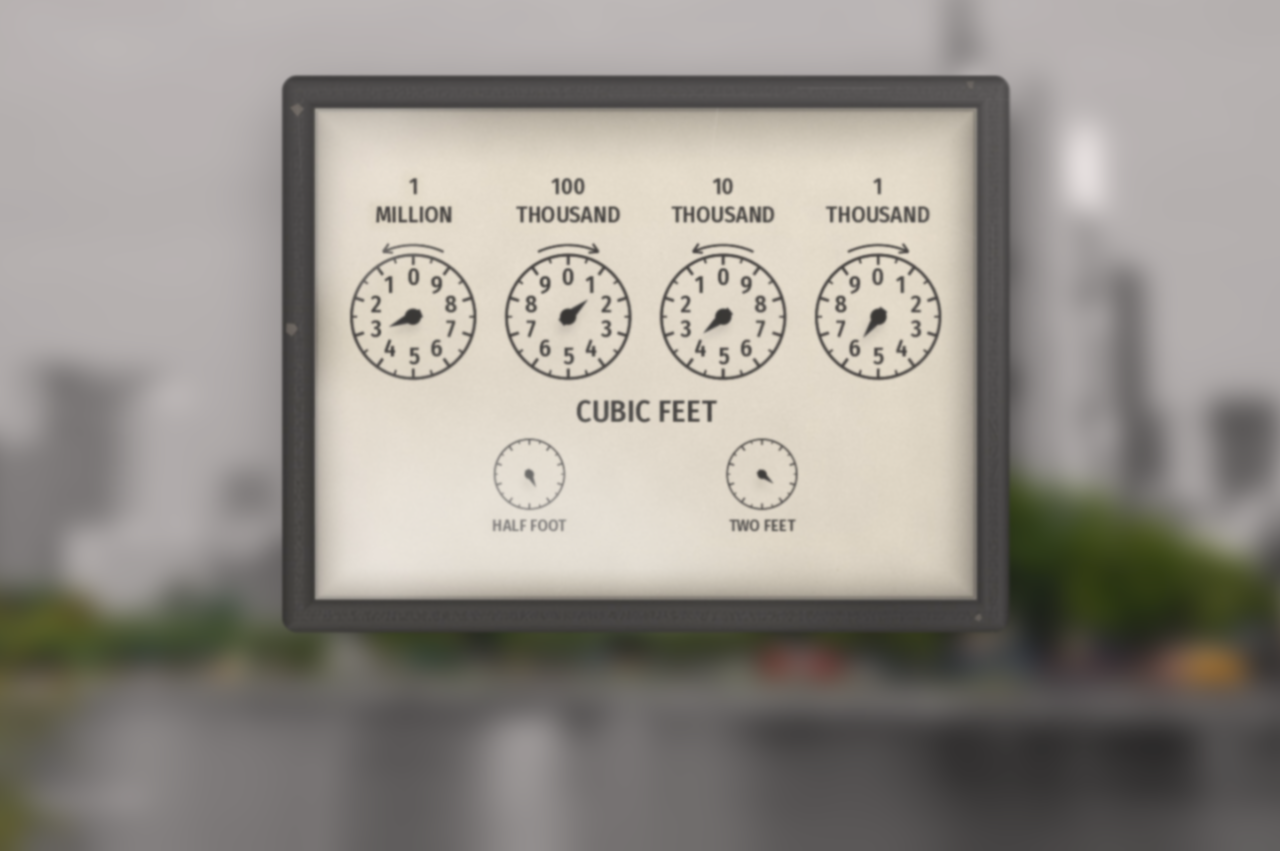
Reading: 313600ft³
